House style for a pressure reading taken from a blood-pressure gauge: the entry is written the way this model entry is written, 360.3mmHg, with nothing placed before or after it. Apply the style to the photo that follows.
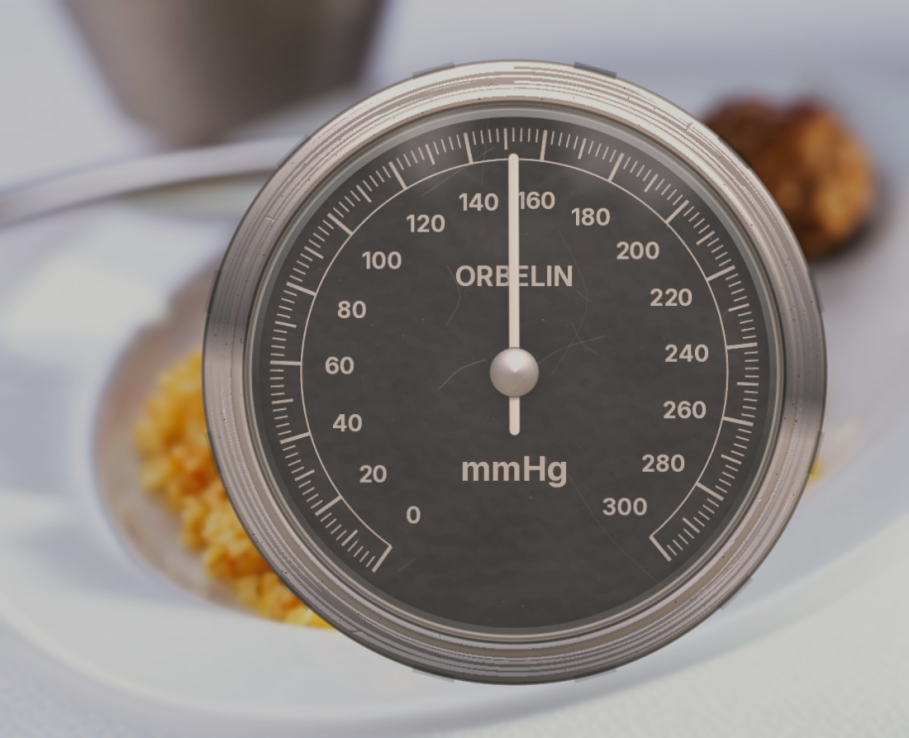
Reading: 152mmHg
